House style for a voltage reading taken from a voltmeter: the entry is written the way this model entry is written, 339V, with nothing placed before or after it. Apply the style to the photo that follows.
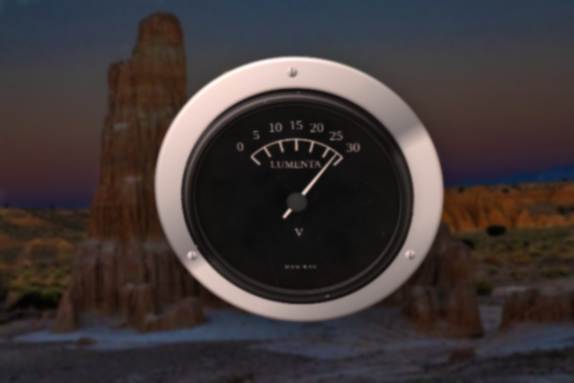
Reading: 27.5V
